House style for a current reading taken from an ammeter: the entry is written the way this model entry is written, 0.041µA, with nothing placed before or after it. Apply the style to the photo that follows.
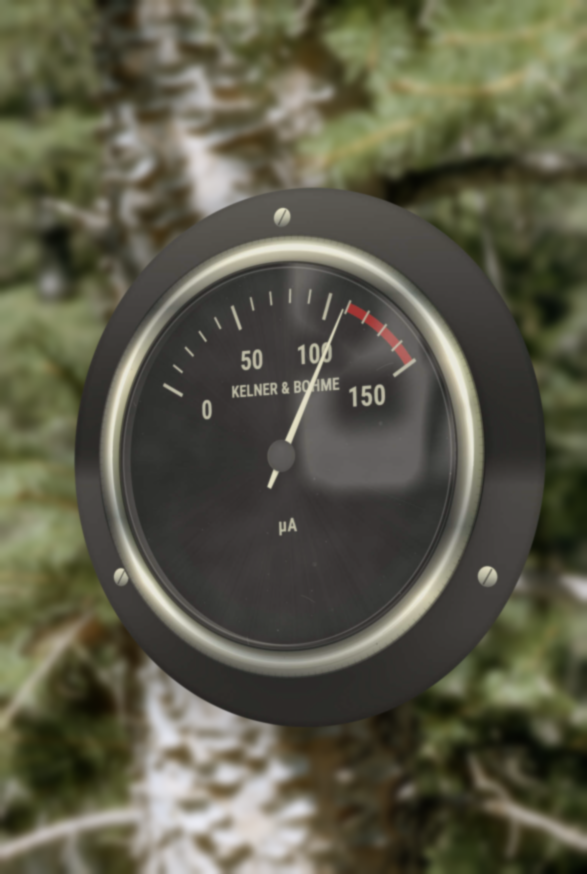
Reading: 110µA
